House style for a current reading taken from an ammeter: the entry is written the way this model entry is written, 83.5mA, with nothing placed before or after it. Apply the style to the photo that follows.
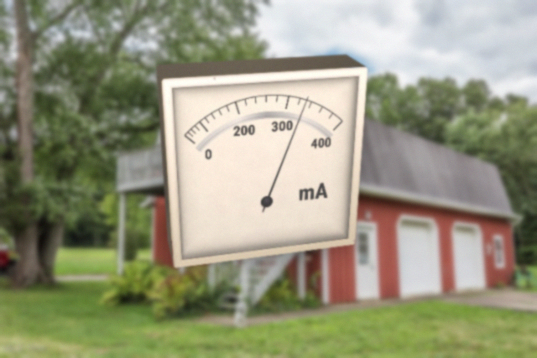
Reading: 330mA
